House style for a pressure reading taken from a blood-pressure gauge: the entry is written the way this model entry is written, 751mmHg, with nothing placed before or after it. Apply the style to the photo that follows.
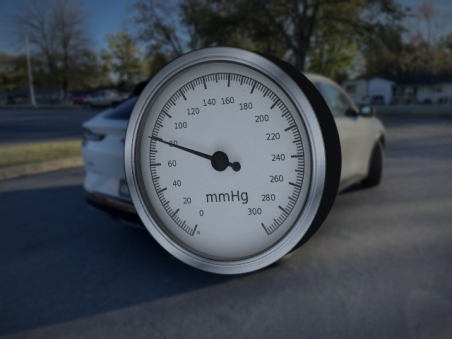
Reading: 80mmHg
